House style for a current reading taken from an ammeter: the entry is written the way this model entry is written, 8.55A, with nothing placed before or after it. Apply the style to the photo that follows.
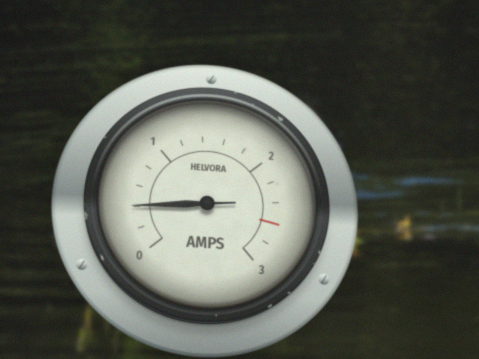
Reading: 0.4A
